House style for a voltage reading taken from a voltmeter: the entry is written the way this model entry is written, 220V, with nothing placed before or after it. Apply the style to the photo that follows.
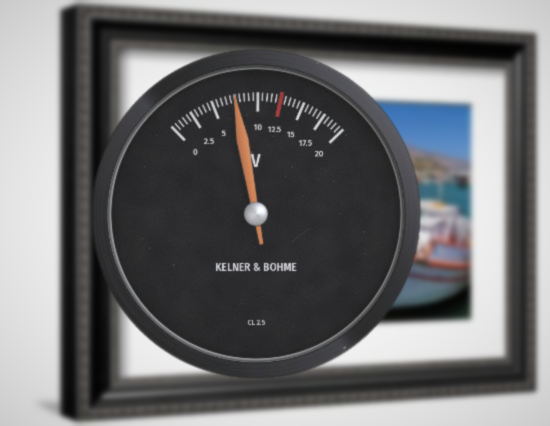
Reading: 7.5V
